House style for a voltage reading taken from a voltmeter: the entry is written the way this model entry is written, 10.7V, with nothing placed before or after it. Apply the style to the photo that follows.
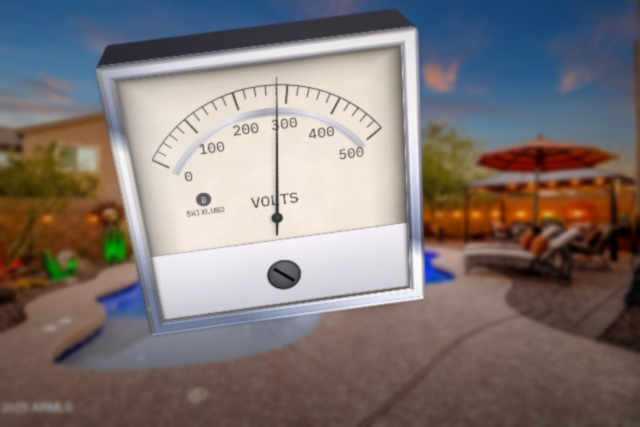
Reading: 280V
